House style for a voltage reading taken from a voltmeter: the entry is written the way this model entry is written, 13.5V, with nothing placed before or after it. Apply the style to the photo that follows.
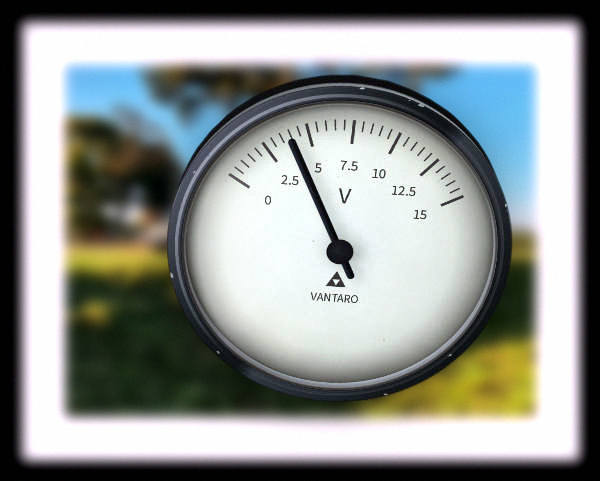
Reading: 4V
